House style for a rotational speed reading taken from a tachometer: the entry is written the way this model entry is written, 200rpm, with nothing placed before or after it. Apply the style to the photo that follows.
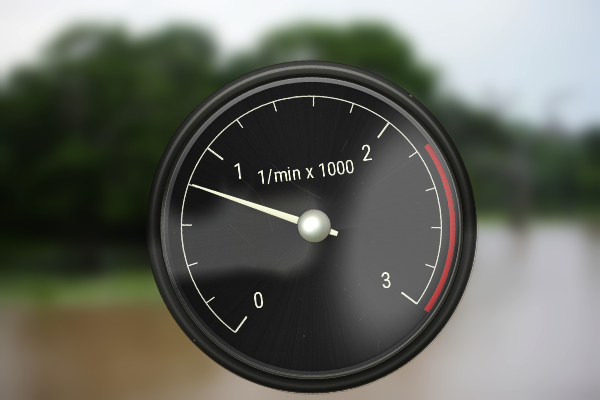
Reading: 800rpm
